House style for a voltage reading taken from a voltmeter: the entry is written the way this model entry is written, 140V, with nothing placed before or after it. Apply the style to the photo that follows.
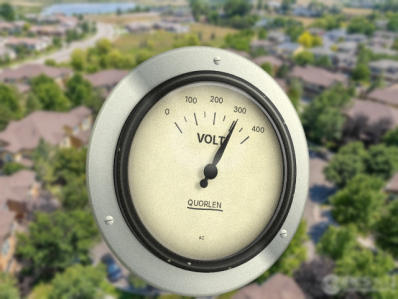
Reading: 300V
